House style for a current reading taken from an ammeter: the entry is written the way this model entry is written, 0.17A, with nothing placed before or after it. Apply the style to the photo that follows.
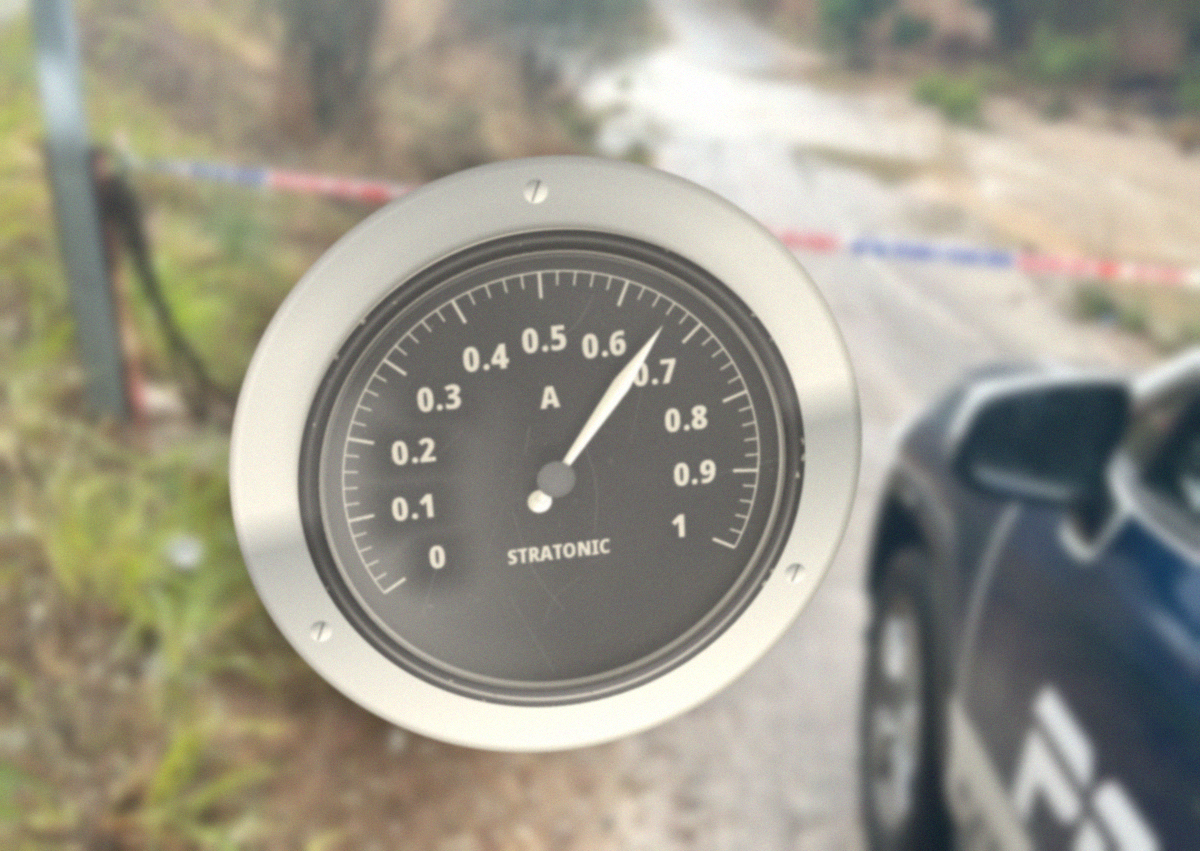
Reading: 0.66A
